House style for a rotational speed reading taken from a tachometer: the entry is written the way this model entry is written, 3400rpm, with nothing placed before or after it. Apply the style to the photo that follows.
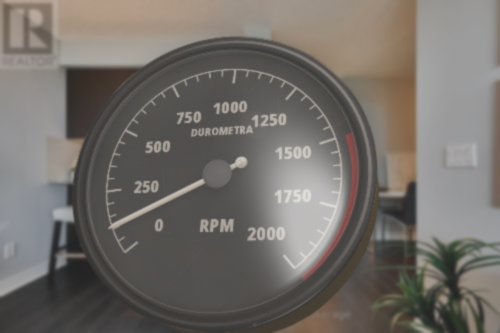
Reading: 100rpm
